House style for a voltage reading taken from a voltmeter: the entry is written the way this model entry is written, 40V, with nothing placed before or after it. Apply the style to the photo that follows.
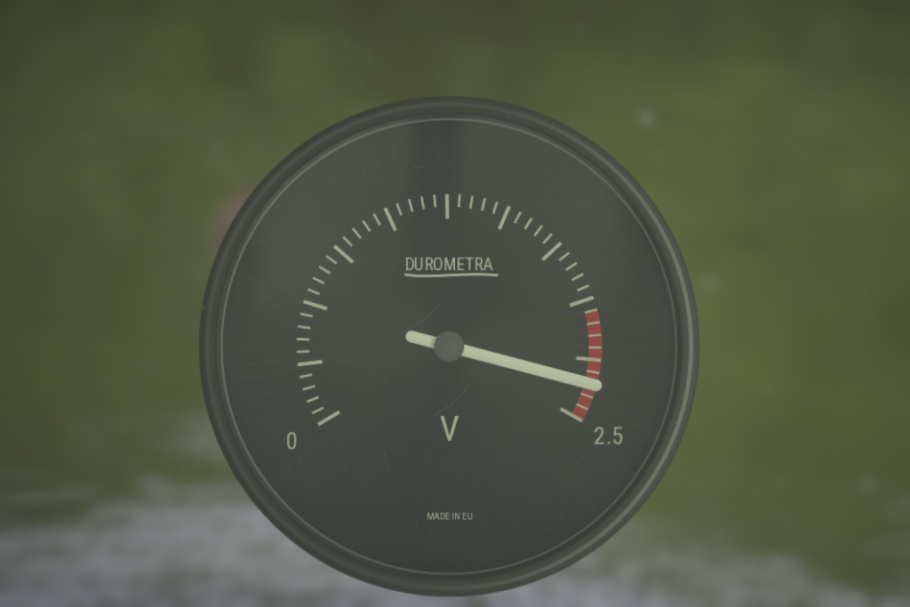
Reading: 2.35V
